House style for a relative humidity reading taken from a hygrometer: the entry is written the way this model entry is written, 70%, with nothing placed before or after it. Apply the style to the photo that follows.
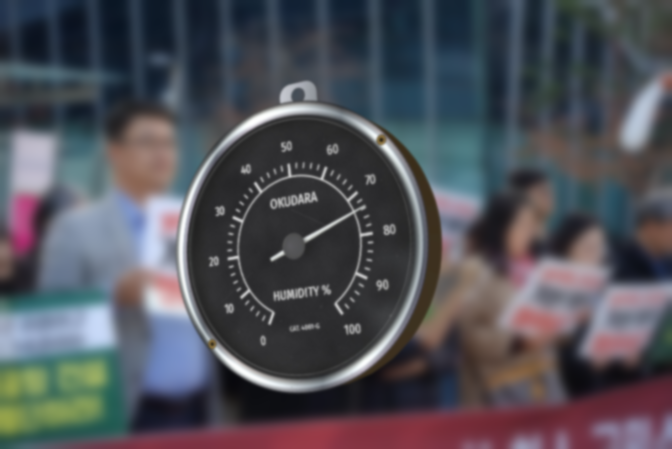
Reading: 74%
